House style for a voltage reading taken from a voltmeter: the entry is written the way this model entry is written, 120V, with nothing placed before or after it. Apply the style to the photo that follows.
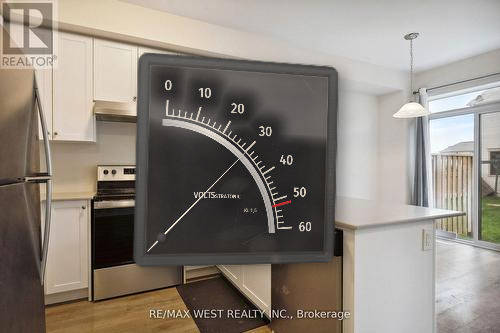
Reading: 30V
